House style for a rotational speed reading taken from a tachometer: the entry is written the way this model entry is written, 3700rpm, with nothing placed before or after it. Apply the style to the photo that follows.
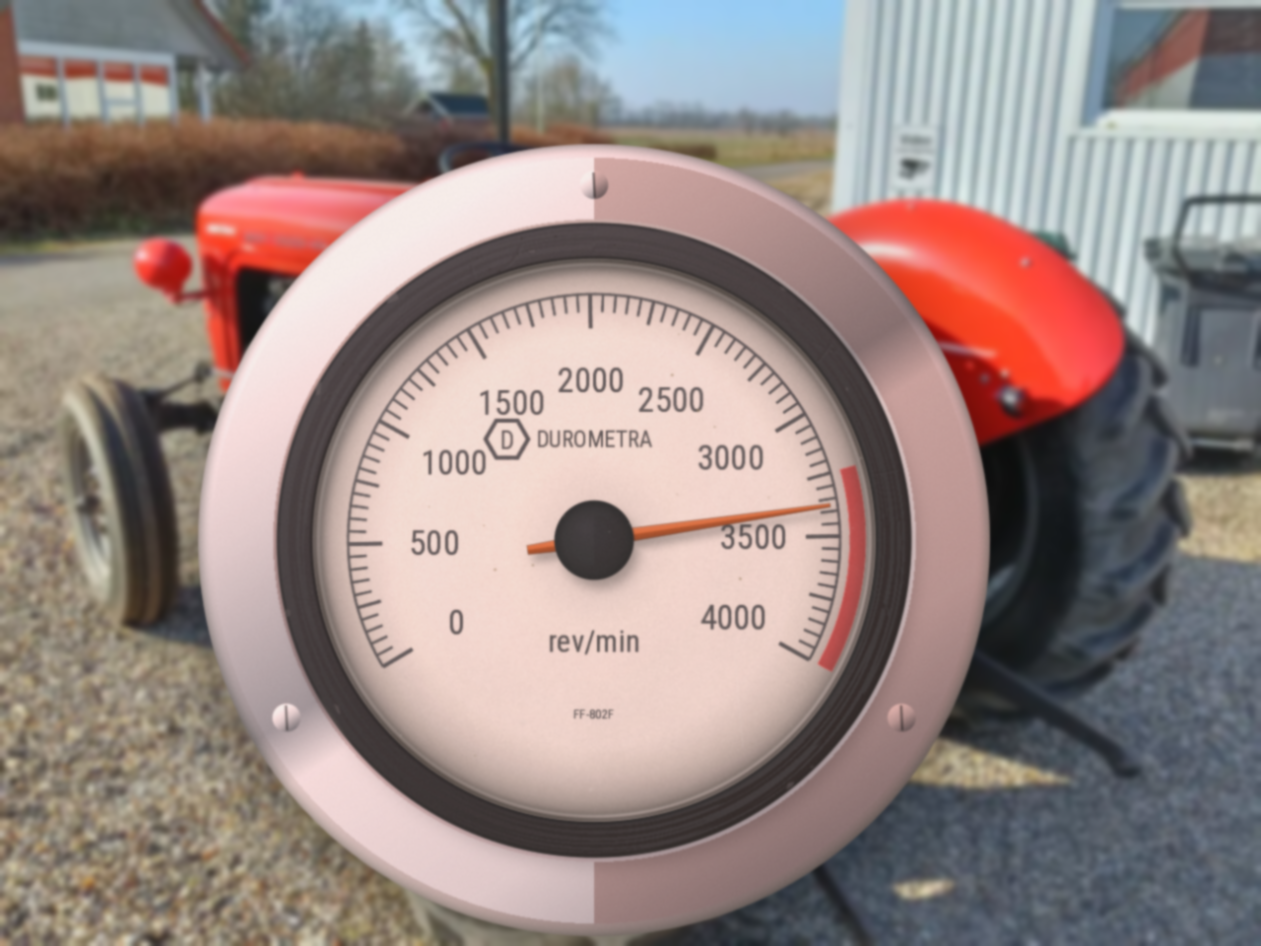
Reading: 3375rpm
